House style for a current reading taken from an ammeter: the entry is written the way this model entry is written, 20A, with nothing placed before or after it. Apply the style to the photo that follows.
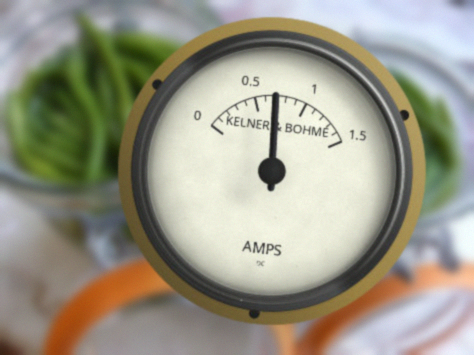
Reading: 0.7A
